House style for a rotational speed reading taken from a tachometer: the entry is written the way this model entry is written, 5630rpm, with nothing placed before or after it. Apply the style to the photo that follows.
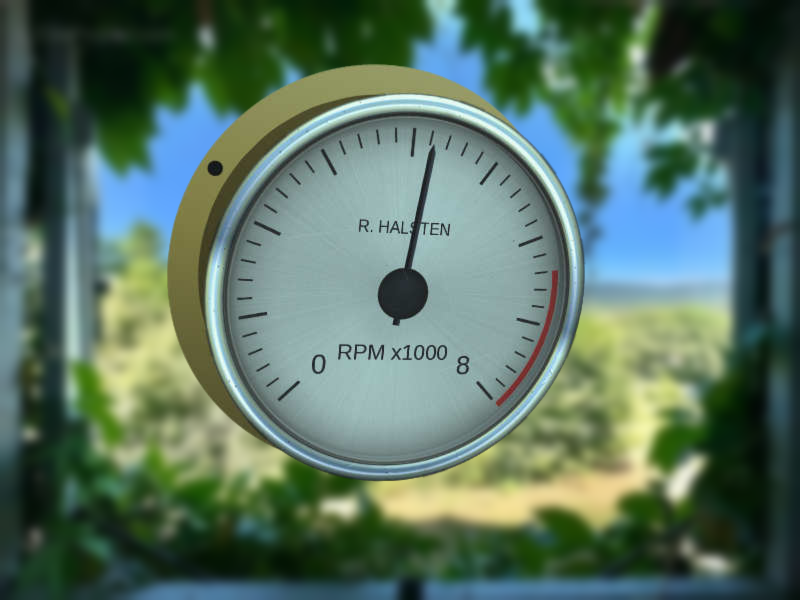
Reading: 4200rpm
